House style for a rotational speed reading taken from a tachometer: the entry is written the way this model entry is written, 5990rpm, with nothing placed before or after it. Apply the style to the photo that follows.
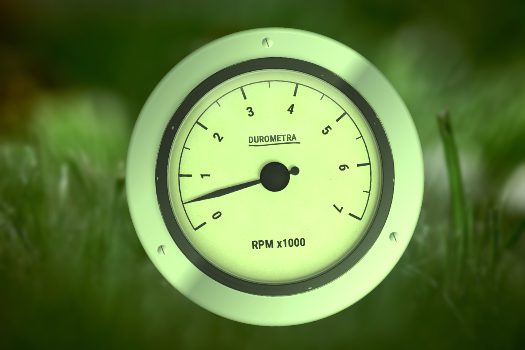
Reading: 500rpm
